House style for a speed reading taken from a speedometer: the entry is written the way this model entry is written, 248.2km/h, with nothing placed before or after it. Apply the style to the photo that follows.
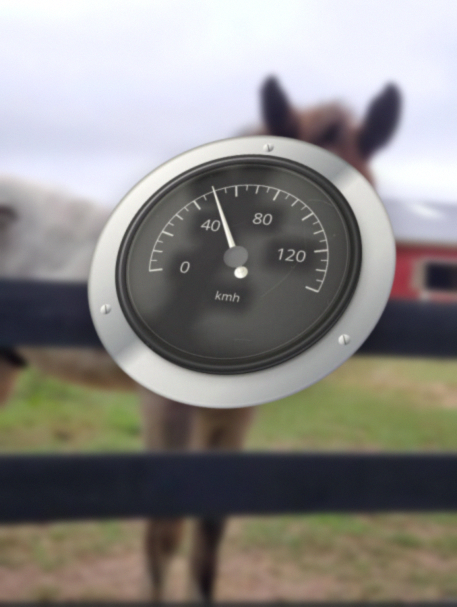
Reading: 50km/h
